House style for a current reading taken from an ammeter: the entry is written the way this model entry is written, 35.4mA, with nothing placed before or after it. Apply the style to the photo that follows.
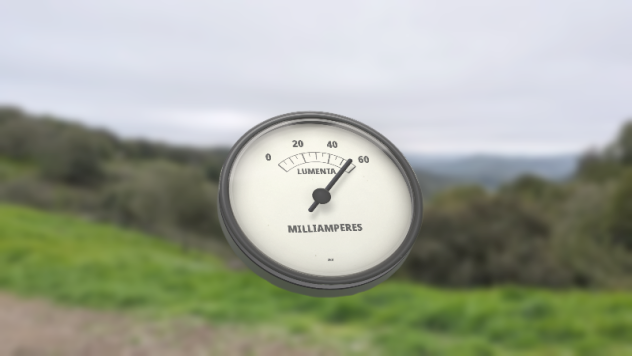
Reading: 55mA
